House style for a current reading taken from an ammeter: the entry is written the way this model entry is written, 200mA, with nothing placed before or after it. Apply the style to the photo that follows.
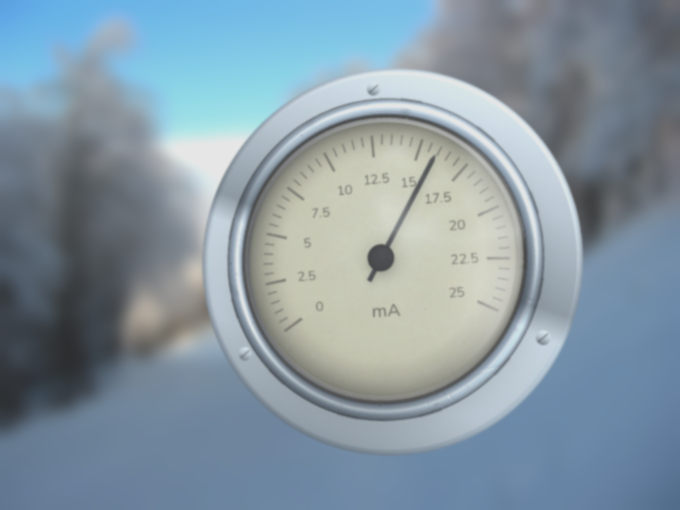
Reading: 16mA
